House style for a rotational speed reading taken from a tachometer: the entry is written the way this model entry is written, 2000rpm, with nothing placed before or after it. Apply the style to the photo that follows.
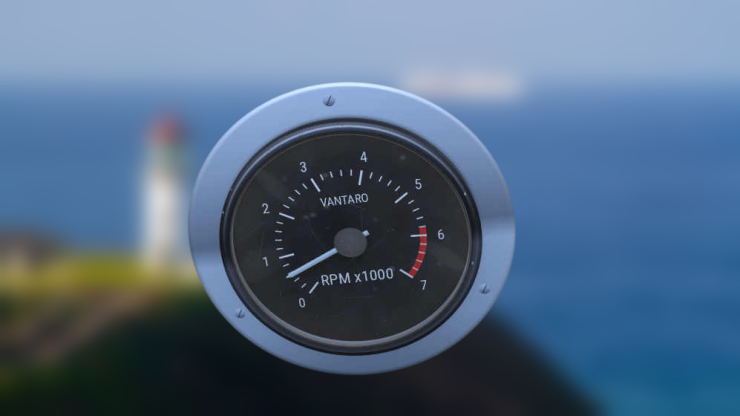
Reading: 600rpm
